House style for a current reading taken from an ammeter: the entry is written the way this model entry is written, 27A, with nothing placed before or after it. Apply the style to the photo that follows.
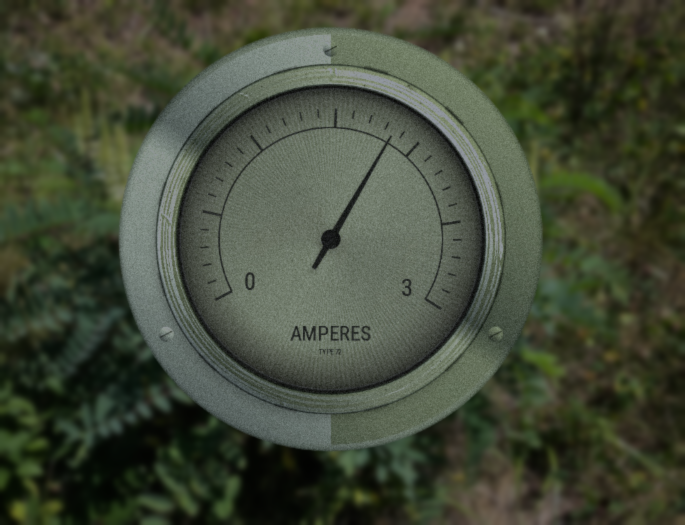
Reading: 1.85A
